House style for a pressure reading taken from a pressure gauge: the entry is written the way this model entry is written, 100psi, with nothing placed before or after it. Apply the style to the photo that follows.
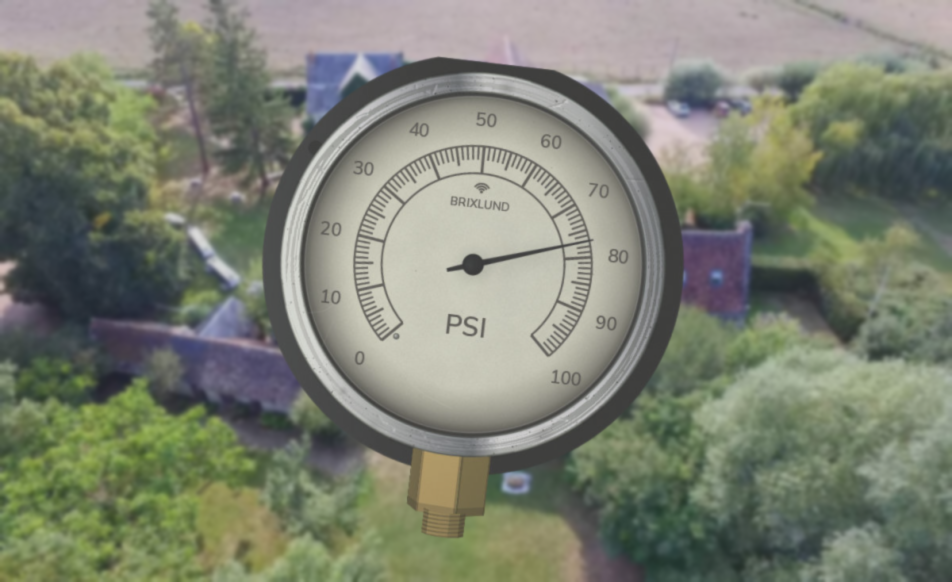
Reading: 77psi
